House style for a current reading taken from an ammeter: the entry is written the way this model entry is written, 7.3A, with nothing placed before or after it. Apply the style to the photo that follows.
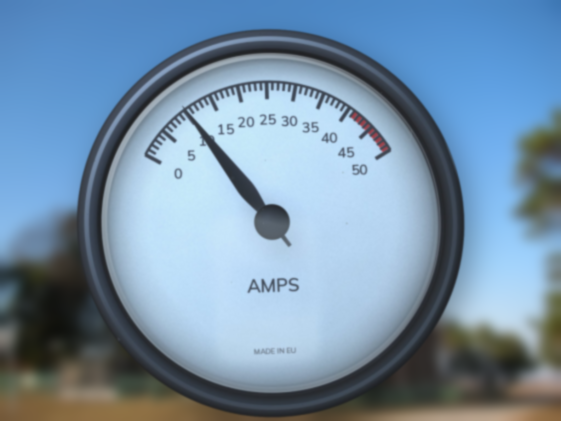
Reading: 10A
